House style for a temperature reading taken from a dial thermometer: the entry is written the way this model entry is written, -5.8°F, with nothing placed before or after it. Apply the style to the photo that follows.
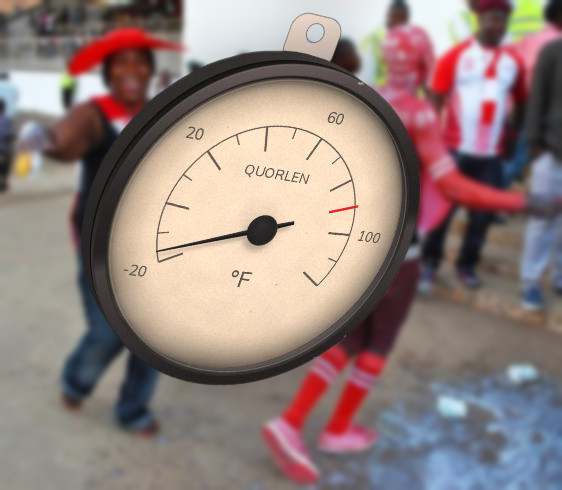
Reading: -15°F
